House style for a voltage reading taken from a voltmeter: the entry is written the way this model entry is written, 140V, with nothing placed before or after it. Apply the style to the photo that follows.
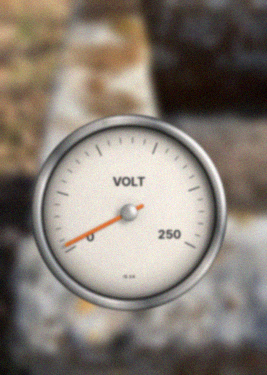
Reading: 5V
